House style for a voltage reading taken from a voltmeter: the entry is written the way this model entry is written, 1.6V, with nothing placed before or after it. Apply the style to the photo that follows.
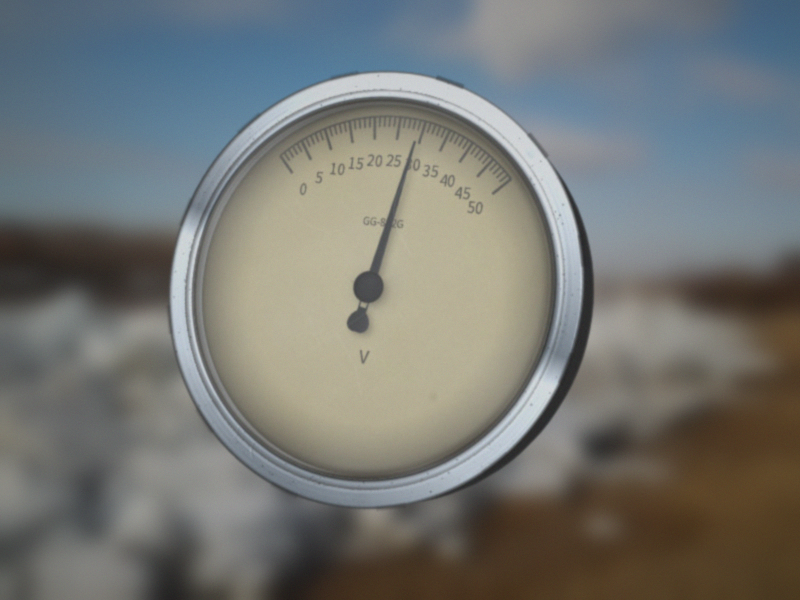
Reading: 30V
